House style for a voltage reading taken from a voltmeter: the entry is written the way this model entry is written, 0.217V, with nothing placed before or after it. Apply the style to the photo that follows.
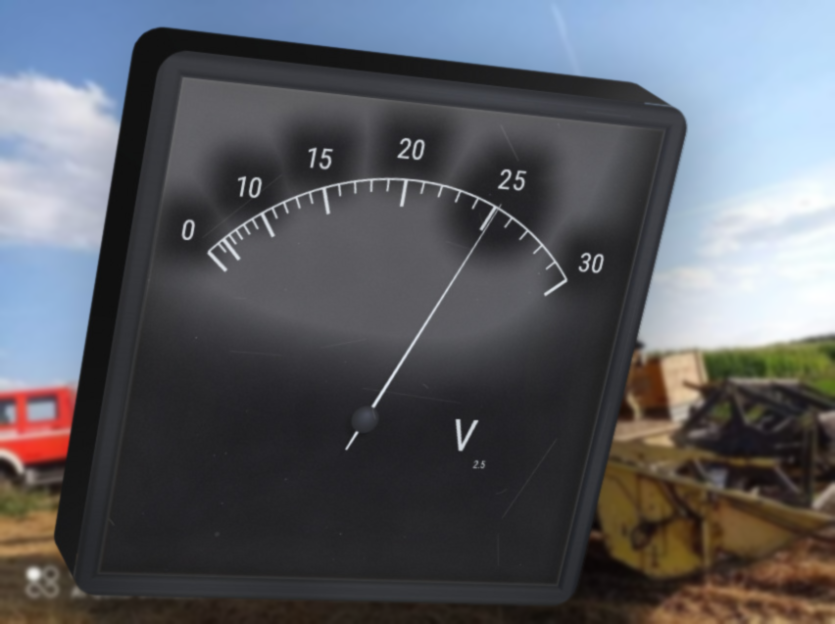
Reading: 25V
